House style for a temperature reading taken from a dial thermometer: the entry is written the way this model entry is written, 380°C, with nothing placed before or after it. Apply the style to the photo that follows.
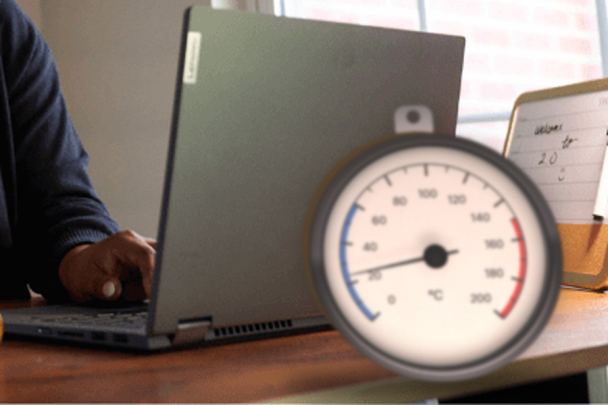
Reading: 25°C
